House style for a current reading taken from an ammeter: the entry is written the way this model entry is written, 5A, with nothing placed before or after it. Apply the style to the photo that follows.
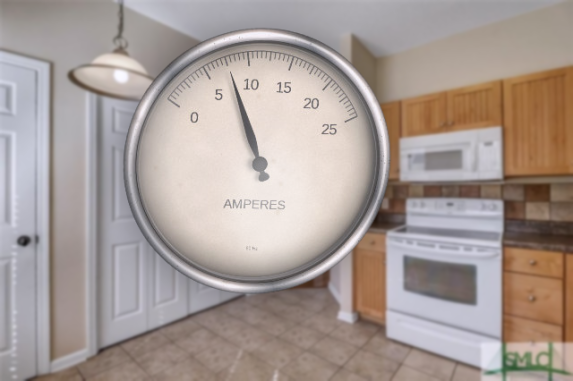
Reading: 7.5A
